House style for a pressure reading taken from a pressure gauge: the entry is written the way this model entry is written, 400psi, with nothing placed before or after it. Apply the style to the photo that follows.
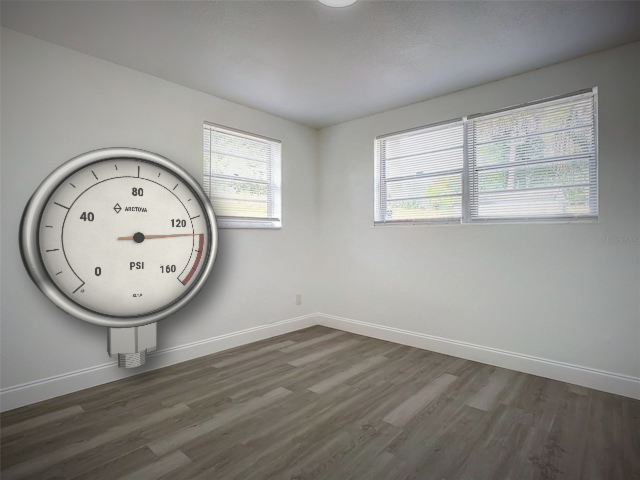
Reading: 130psi
